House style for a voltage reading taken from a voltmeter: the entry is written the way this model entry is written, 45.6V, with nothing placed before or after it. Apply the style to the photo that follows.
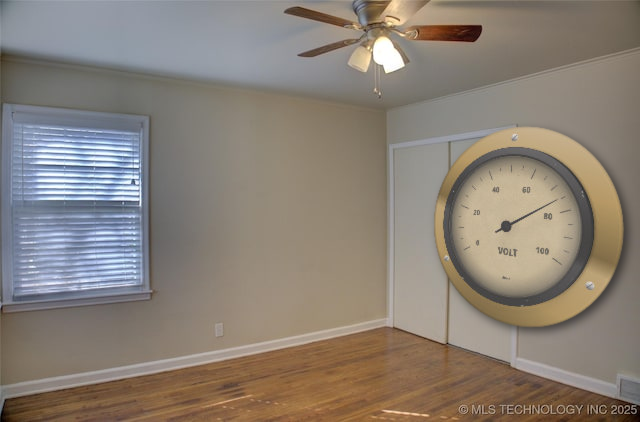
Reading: 75V
